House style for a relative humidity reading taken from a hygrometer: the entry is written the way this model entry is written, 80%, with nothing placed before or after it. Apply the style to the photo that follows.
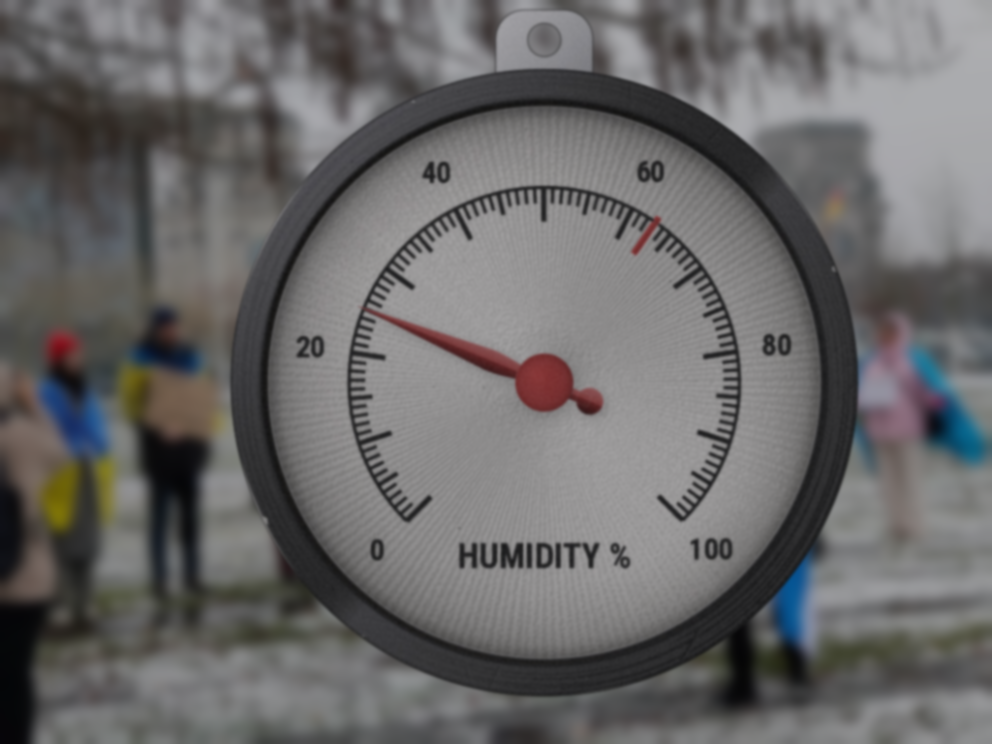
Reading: 25%
